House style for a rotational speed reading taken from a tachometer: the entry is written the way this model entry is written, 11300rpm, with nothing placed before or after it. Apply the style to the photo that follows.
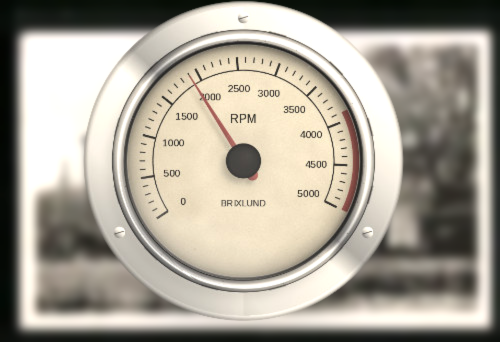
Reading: 1900rpm
